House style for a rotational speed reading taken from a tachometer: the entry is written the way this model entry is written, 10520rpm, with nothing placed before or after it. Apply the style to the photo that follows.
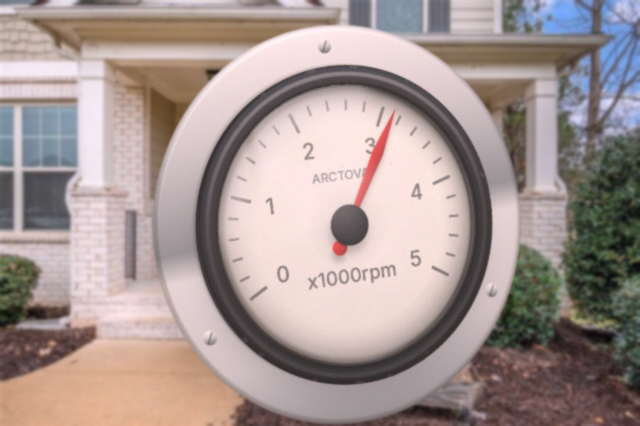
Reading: 3100rpm
